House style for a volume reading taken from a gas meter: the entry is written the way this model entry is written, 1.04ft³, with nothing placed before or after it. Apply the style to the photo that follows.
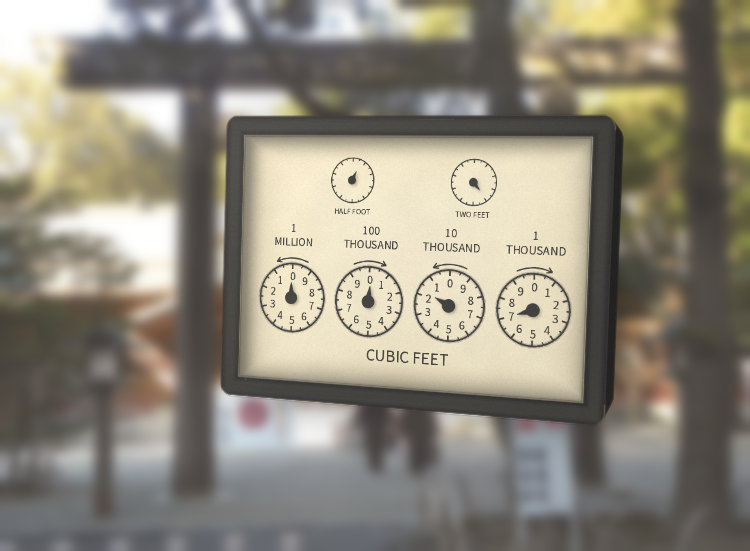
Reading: 1700ft³
